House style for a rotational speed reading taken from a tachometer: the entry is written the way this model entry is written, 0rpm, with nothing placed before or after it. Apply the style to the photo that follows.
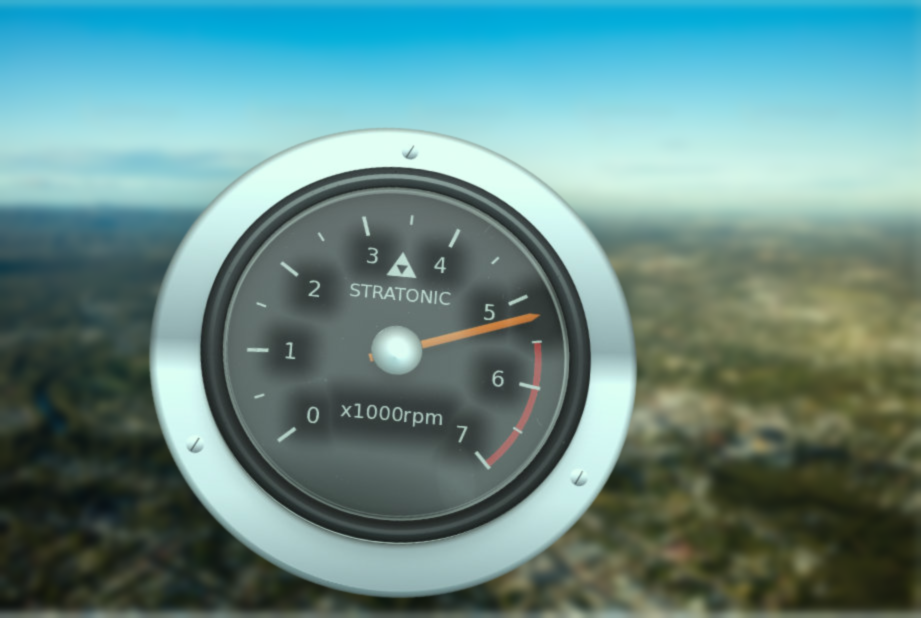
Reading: 5250rpm
